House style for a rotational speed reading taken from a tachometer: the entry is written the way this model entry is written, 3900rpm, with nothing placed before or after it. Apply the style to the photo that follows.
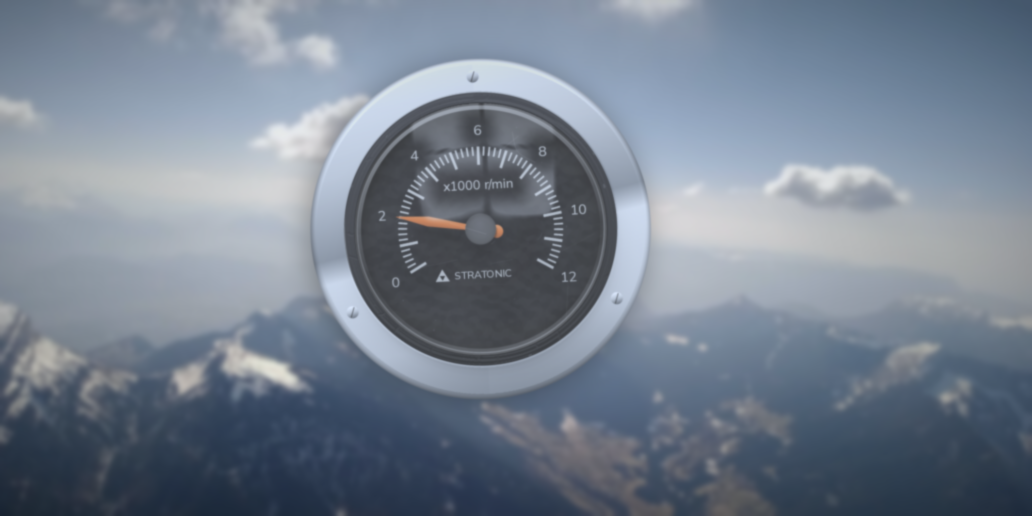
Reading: 2000rpm
